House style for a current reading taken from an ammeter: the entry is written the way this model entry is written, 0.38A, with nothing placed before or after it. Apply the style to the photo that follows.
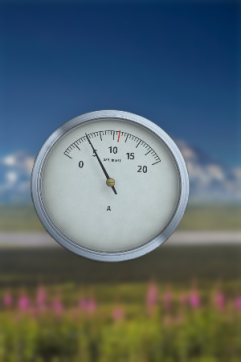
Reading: 5A
